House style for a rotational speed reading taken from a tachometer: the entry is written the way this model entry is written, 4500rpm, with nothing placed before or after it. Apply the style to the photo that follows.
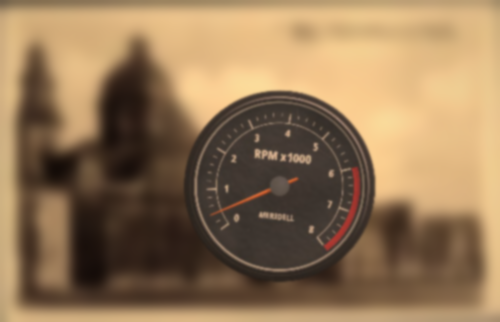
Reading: 400rpm
